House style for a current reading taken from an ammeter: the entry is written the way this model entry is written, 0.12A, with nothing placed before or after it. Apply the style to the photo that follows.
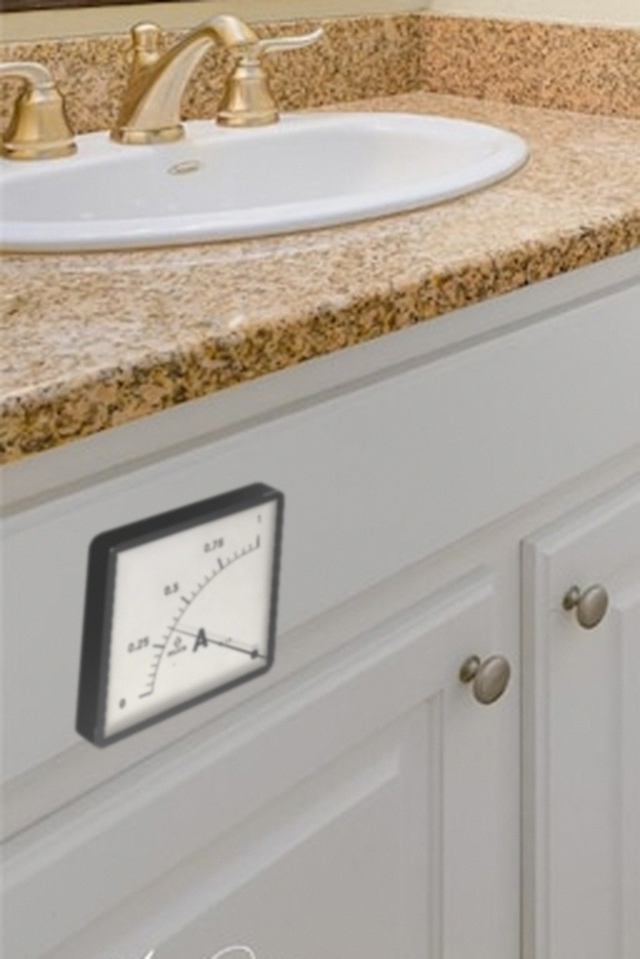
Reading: 0.35A
